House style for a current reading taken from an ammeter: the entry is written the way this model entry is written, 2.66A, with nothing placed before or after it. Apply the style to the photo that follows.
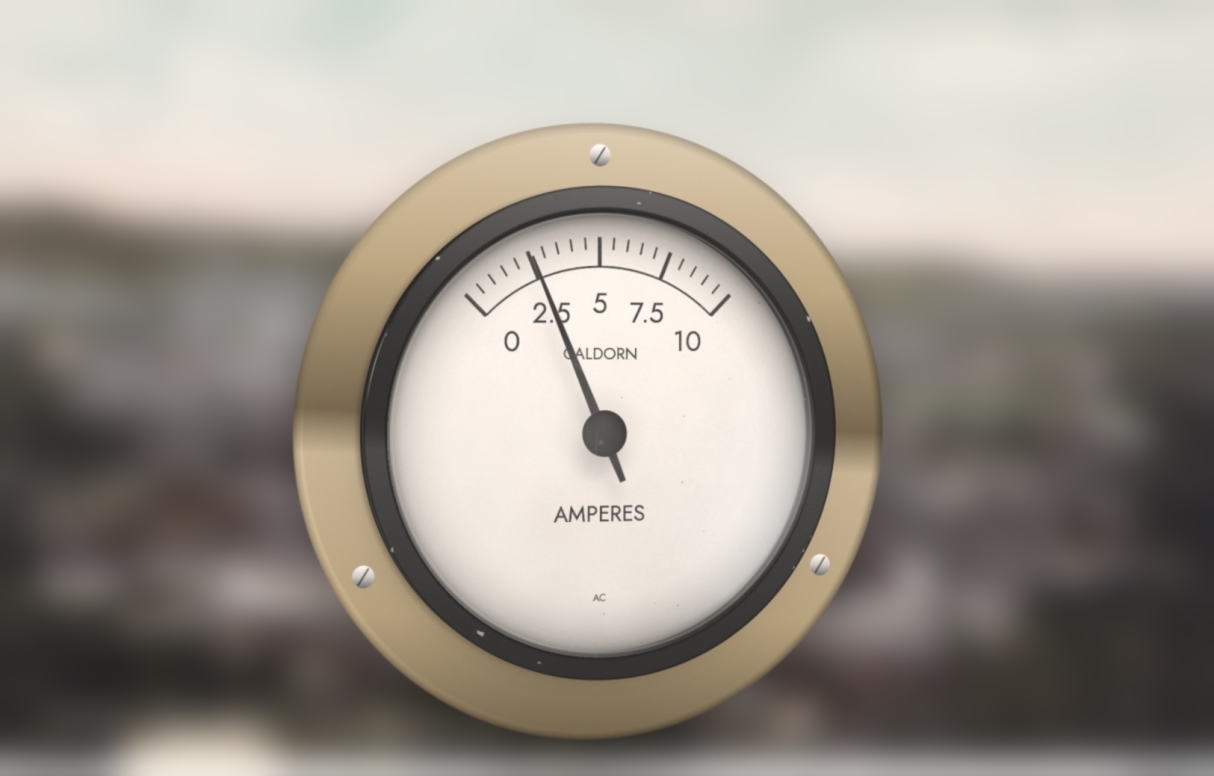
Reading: 2.5A
